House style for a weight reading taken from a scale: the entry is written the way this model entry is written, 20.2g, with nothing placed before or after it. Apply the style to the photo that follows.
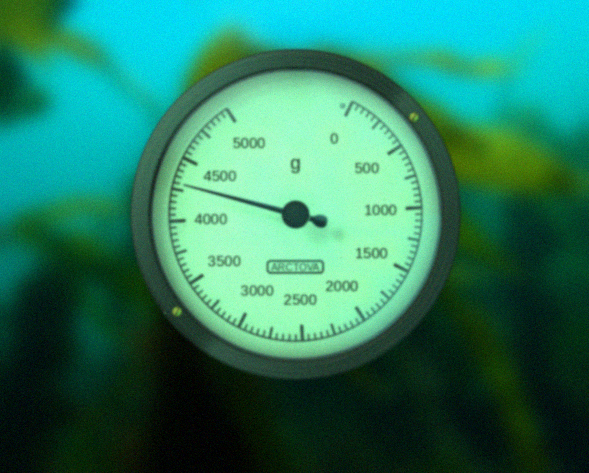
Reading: 4300g
